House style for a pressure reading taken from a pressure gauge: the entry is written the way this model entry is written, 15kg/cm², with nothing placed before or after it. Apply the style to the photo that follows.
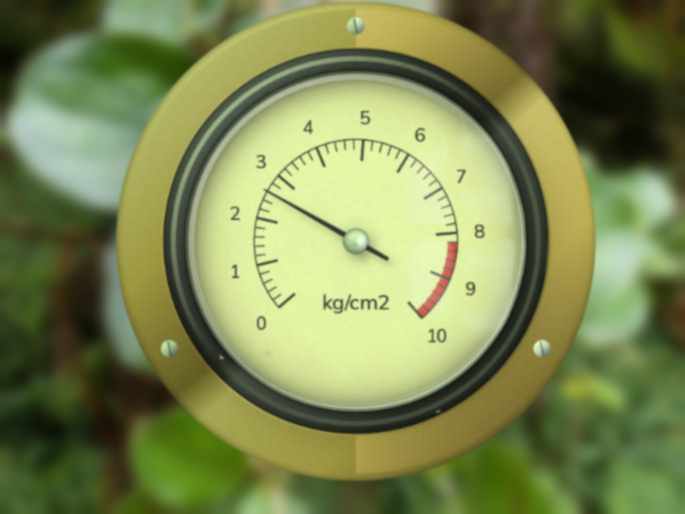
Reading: 2.6kg/cm²
